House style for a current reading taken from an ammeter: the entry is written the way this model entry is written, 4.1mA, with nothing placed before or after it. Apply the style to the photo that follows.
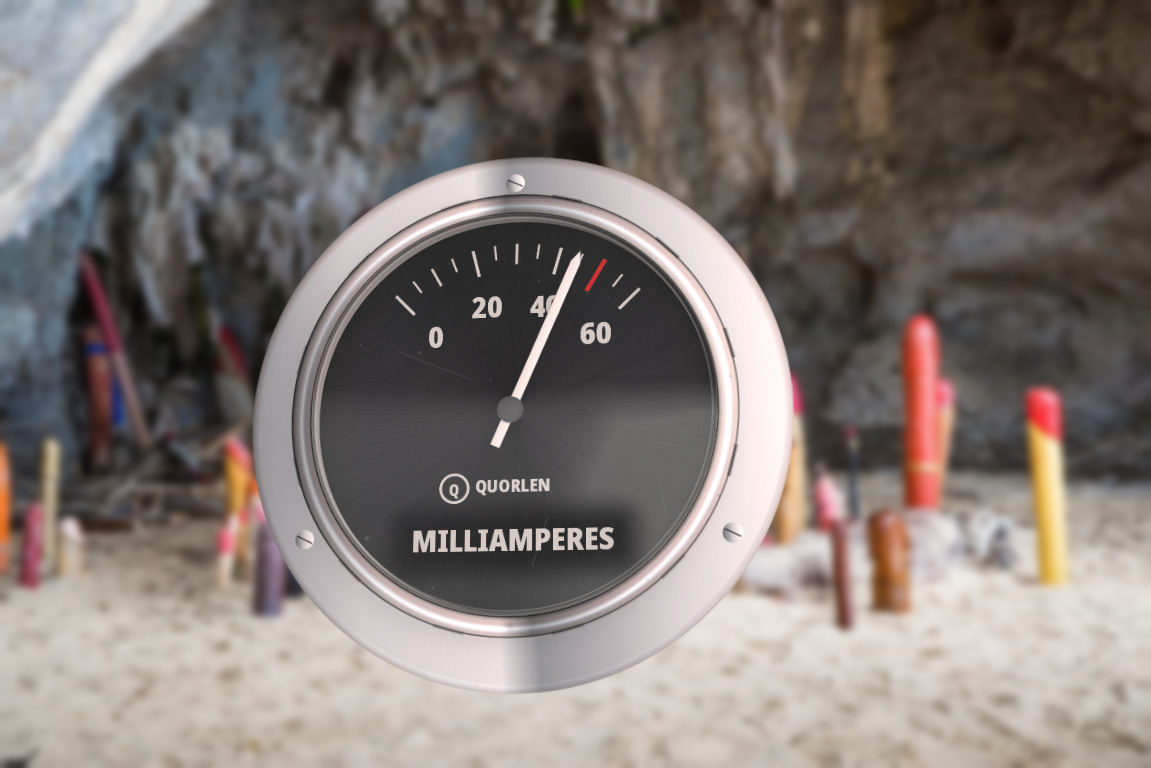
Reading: 45mA
